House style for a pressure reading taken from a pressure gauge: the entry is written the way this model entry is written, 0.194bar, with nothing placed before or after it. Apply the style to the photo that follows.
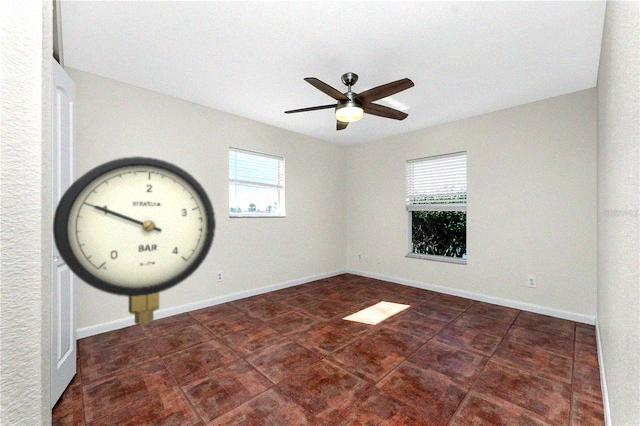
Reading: 1bar
